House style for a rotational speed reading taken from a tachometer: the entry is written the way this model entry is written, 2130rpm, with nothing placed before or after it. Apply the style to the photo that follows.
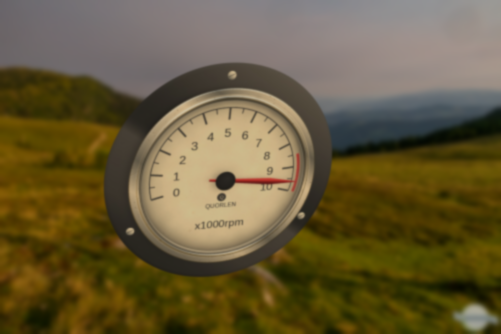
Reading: 9500rpm
